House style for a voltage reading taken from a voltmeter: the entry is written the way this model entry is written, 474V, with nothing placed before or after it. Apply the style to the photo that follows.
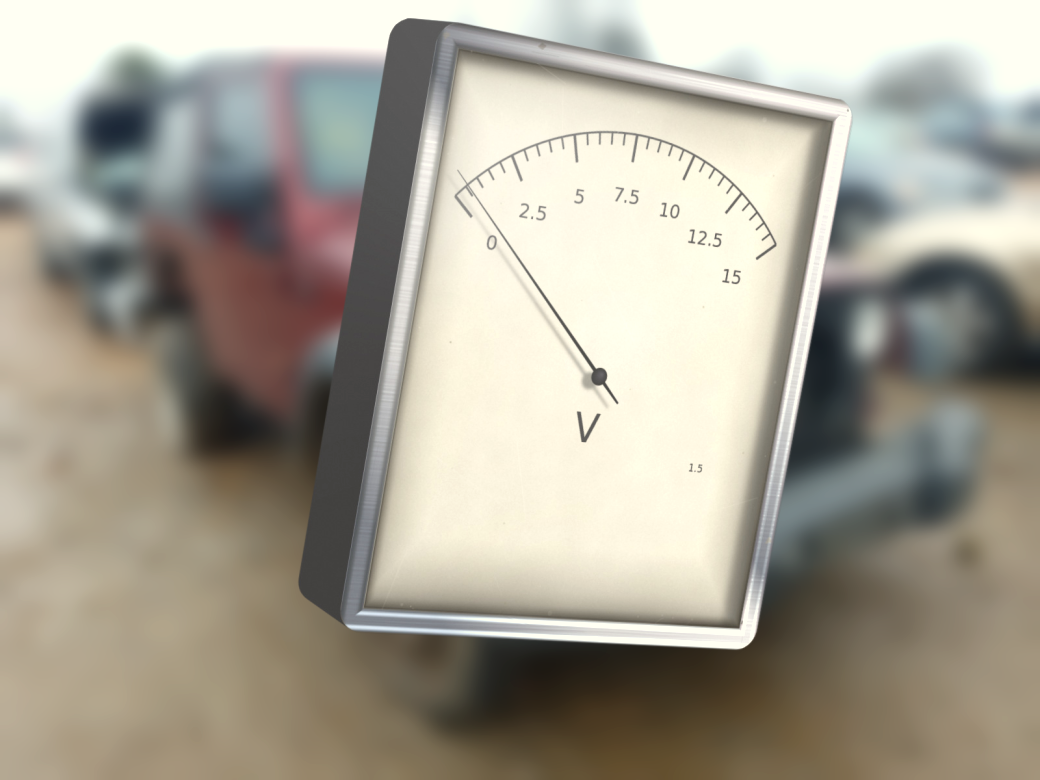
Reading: 0.5V
